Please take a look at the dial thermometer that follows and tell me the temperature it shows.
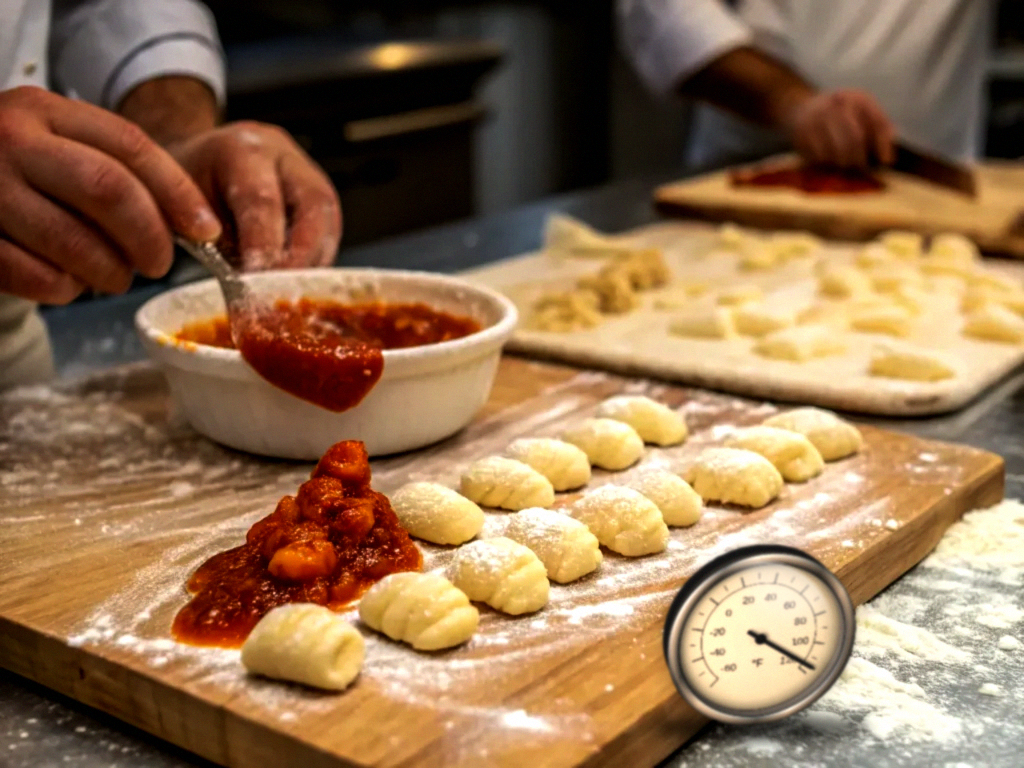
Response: 115 °F
